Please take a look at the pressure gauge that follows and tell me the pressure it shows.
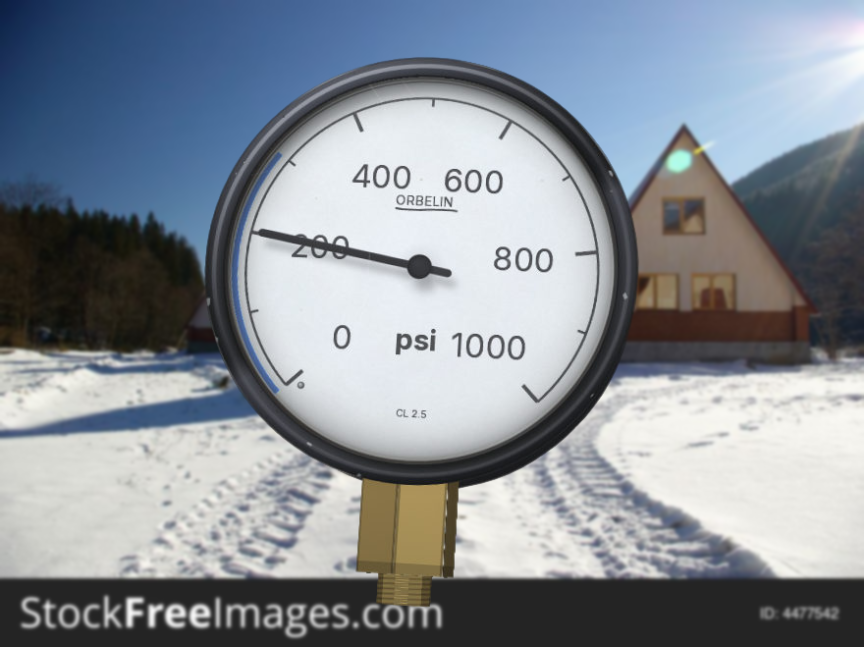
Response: 200 psi
